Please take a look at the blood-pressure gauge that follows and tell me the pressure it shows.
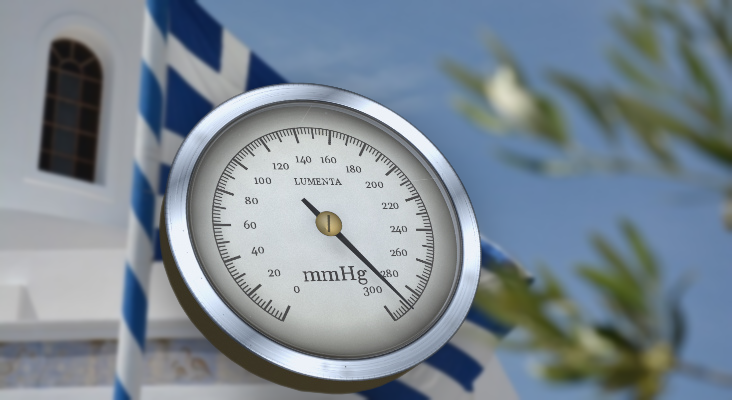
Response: 290 mmHg
